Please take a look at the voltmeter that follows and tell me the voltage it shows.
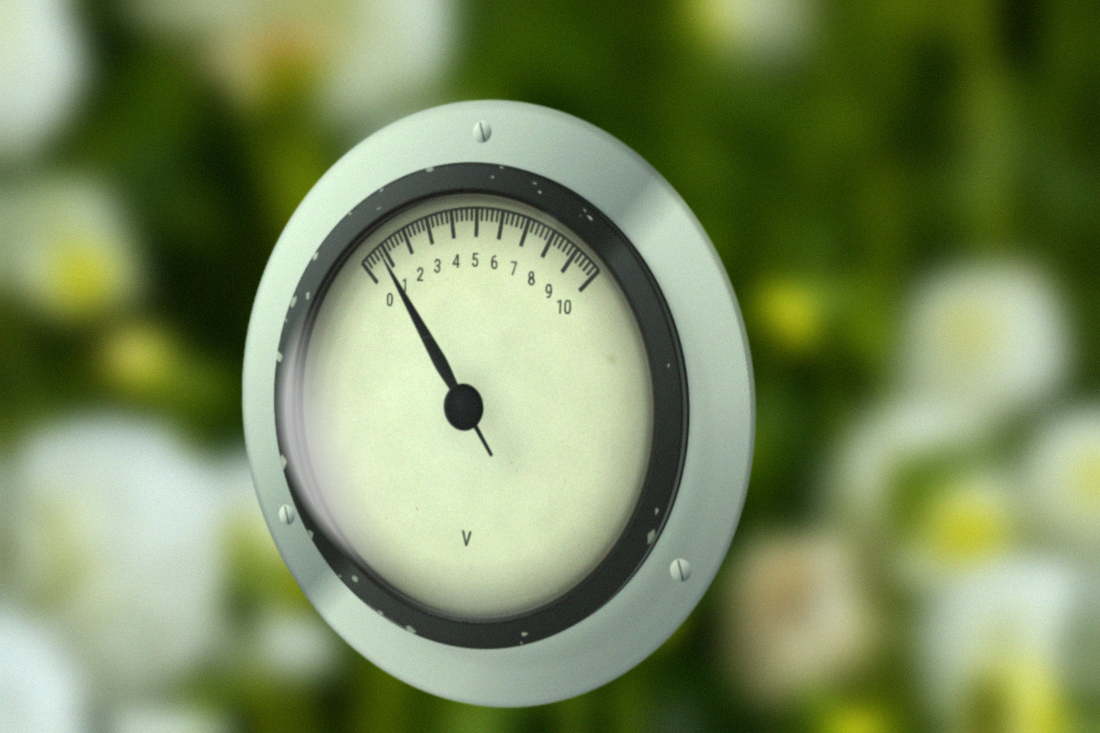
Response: 1 V
